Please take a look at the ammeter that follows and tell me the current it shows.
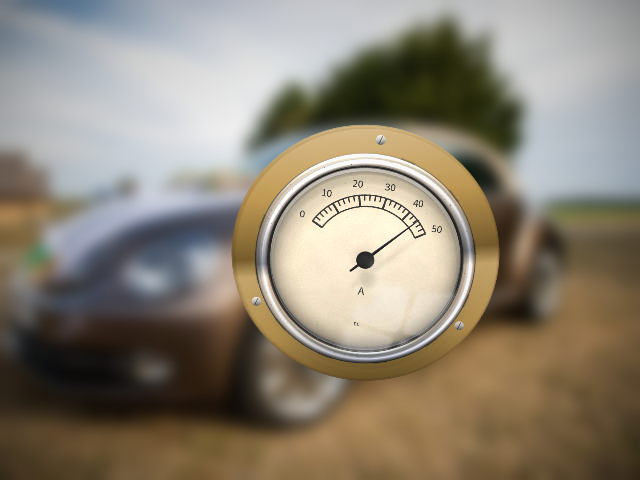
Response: 44 A
